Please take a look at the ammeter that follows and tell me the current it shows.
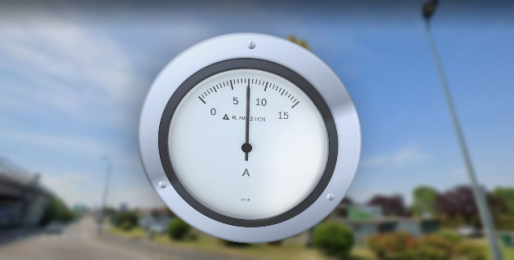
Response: 7.5 A
